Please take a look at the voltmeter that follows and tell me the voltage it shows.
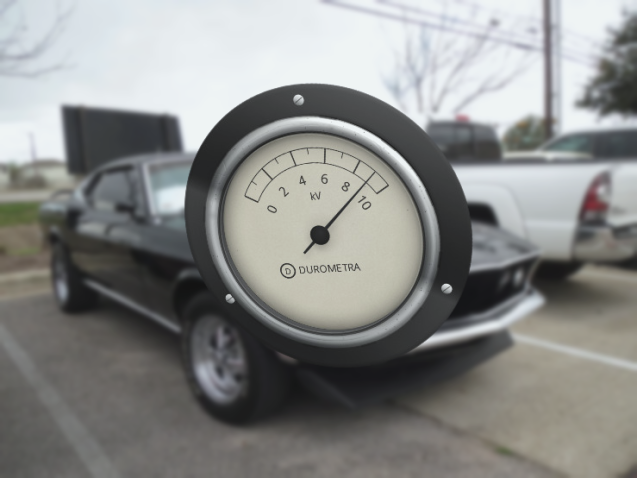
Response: 9 kV
